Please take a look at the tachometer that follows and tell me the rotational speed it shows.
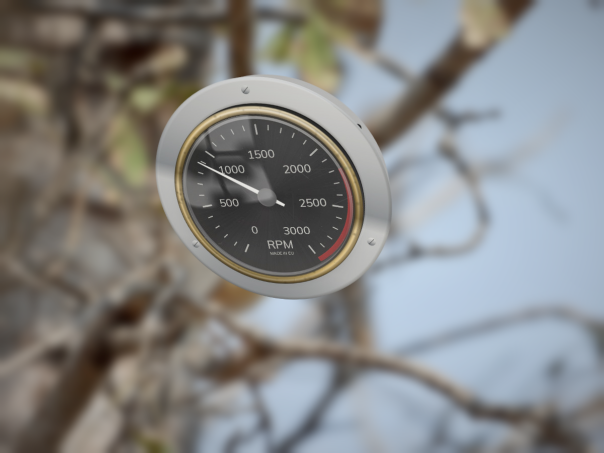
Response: 900 rpm
